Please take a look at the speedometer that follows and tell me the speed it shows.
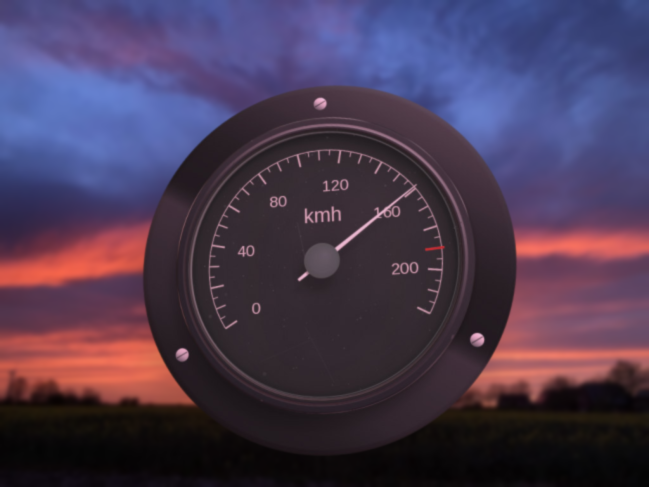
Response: 160 km/h
